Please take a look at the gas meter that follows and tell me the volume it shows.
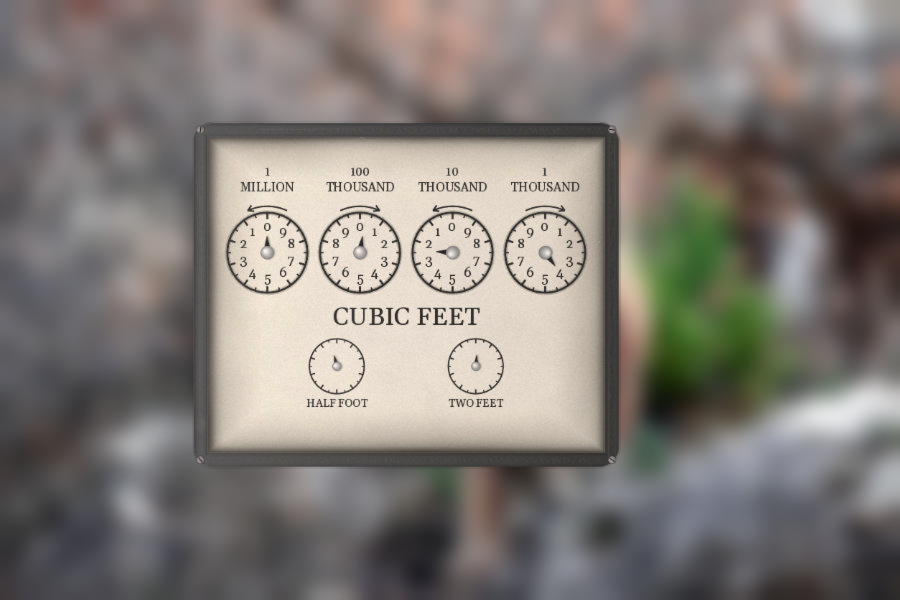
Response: 2400 ft³
